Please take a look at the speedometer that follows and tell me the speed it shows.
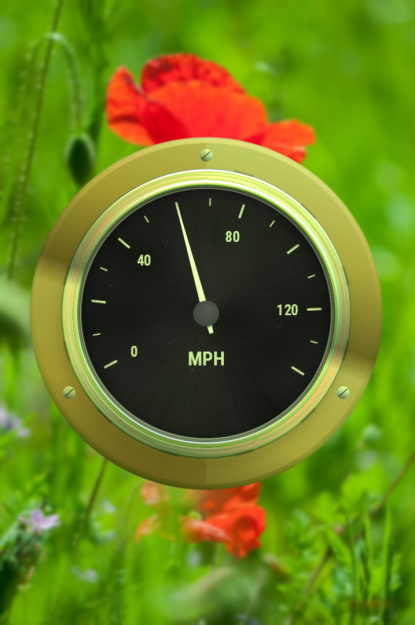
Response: 60 mph
